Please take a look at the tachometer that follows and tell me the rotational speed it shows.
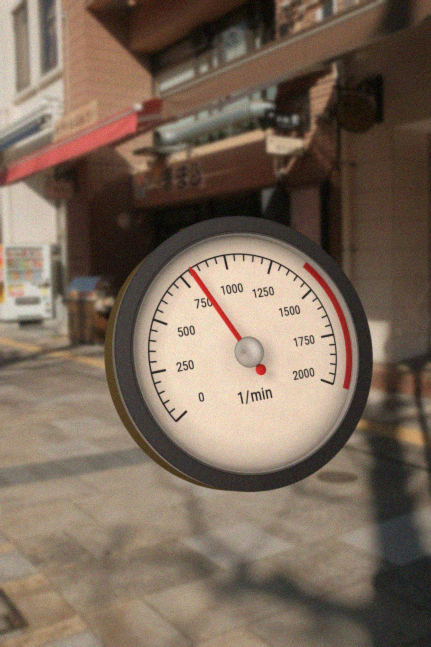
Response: 800 rpm
